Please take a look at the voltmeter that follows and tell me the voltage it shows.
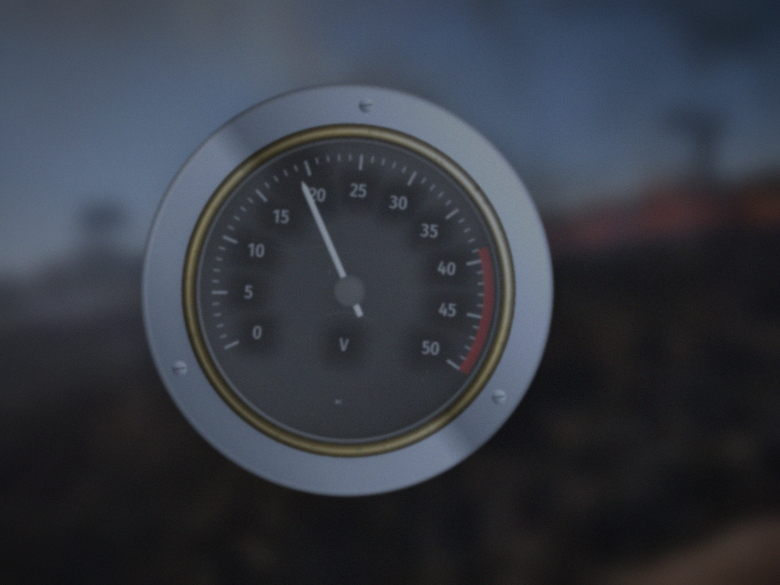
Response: 19 V
